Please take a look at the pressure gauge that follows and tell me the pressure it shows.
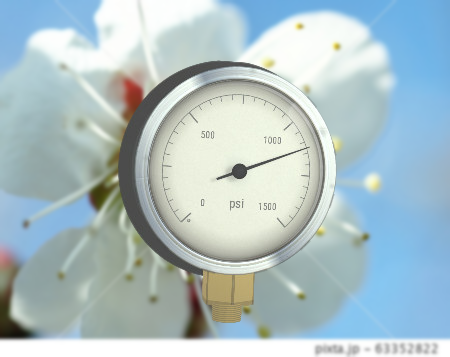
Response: 1125 psi
